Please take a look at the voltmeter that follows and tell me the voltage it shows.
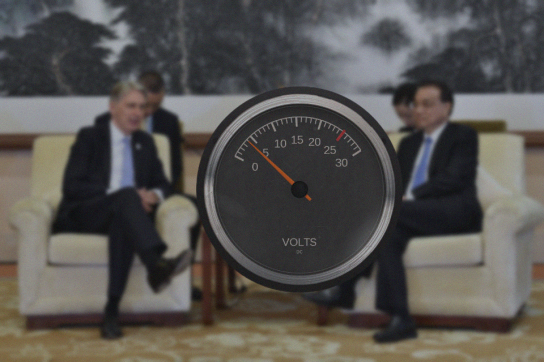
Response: 4 V
